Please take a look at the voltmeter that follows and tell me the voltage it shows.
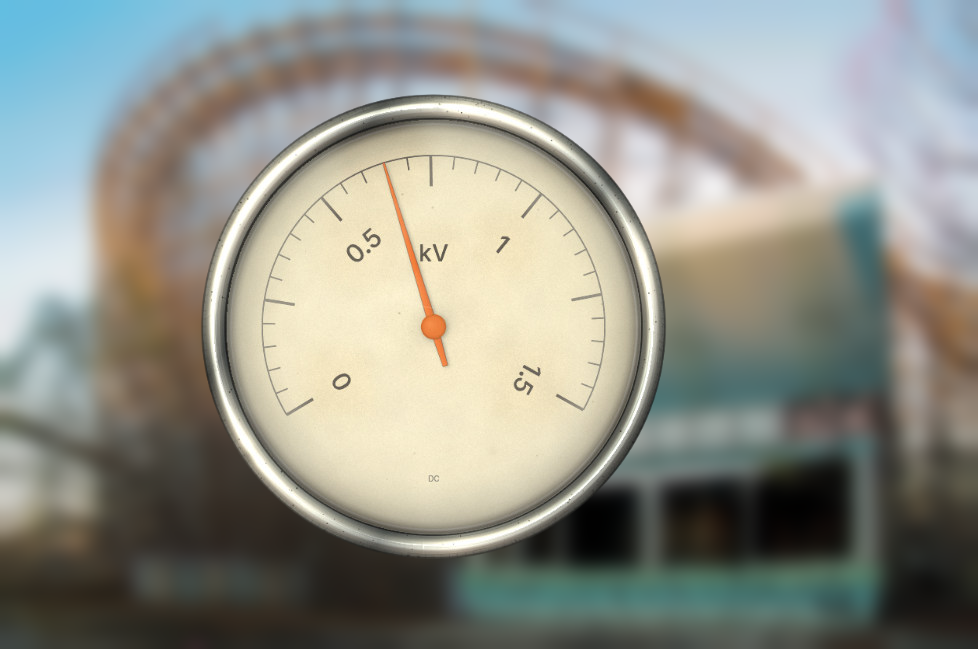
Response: 0.65 kV
